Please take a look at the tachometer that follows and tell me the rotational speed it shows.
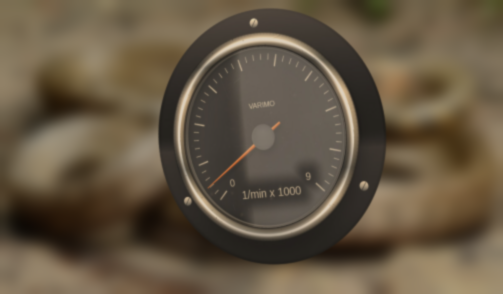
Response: 400 rpm
